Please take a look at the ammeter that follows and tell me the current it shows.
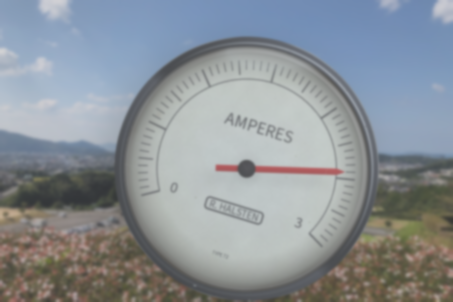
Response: 2.45 A
